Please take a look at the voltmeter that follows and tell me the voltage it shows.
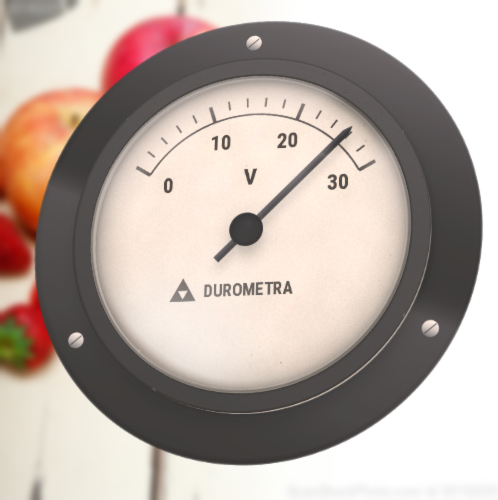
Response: 26 V
